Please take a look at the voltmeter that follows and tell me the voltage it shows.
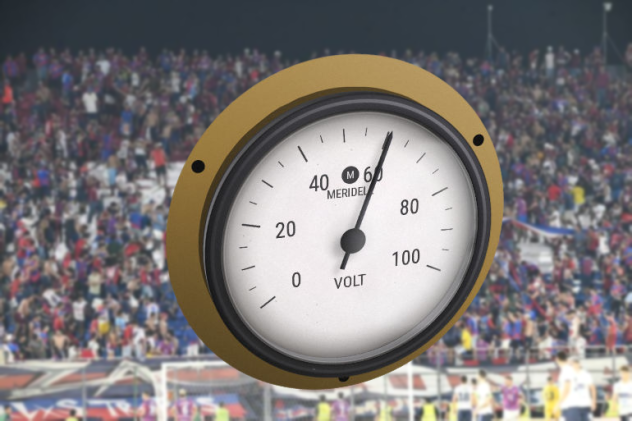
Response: 60 V
